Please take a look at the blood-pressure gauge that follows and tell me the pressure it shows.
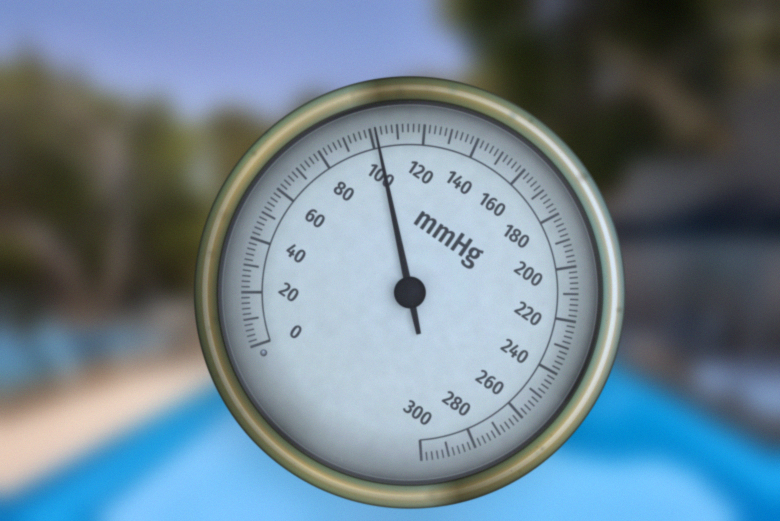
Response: 102 mmHg
